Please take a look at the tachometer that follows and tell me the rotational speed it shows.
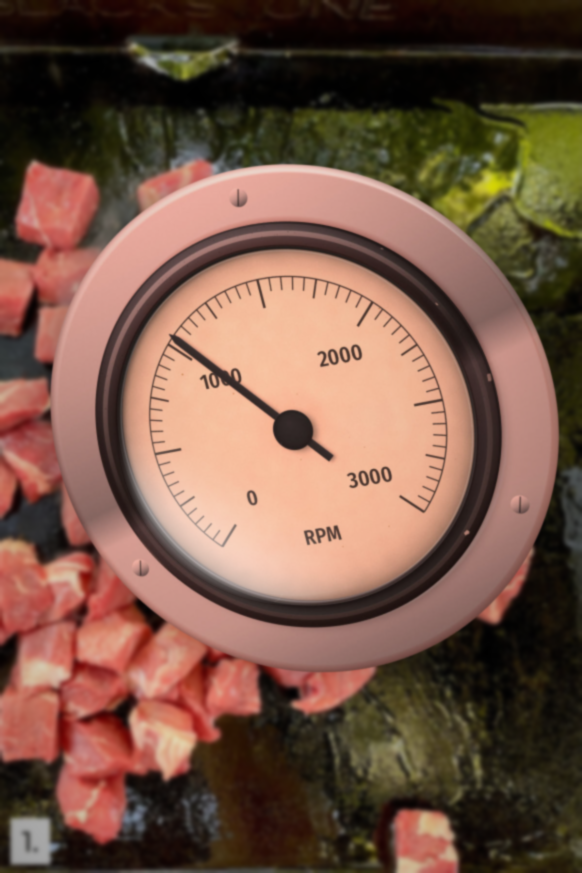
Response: 1050 rpm
